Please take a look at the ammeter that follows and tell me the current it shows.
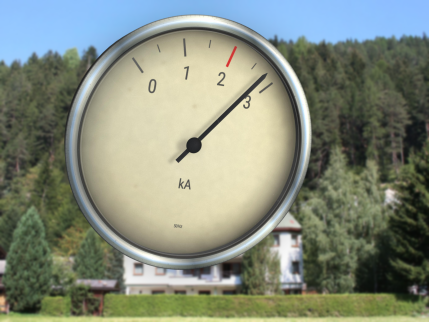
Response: 2.75 kA
